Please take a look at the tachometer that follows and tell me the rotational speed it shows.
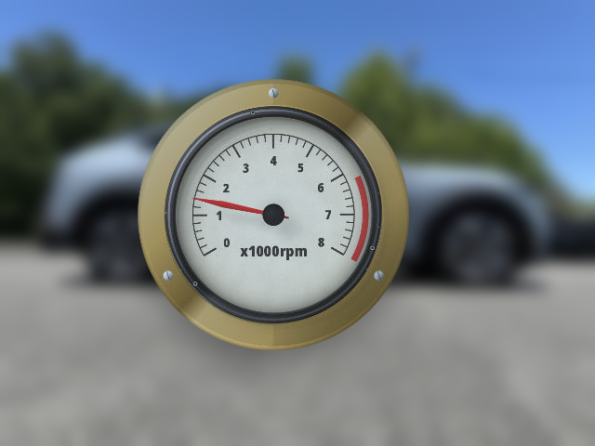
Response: 1400 rpm
